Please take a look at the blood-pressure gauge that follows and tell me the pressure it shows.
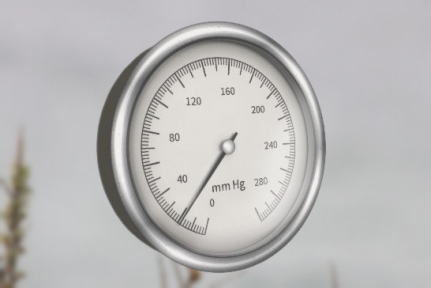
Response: 20 mmHg
